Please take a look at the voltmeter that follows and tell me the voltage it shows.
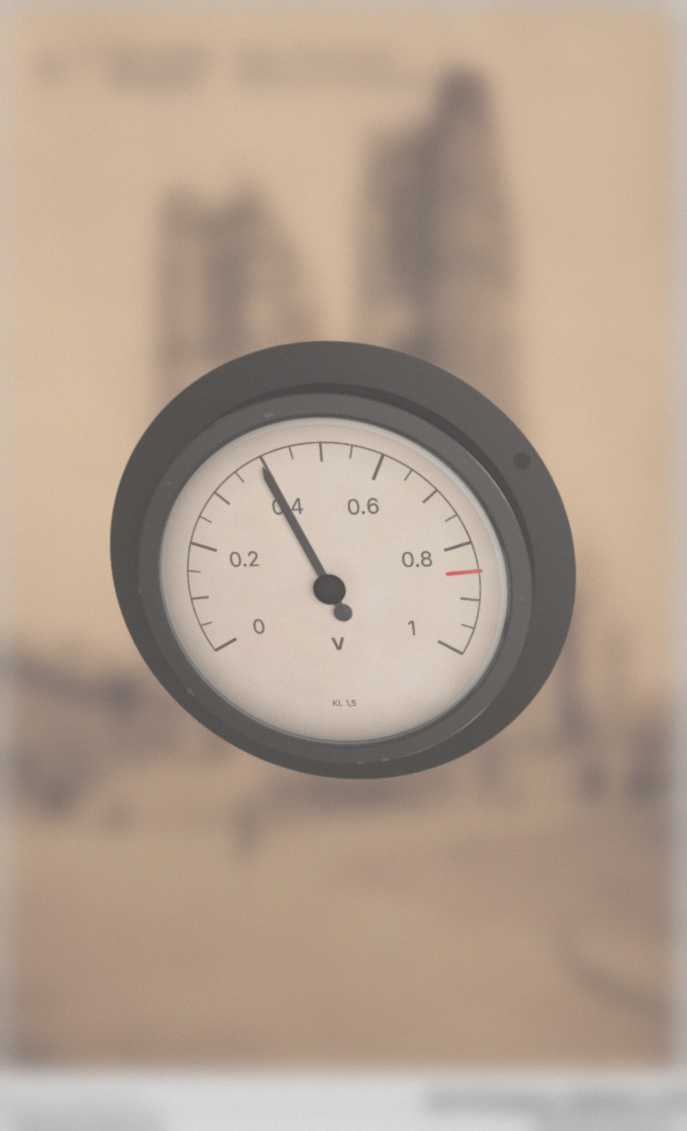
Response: 0.4 V
